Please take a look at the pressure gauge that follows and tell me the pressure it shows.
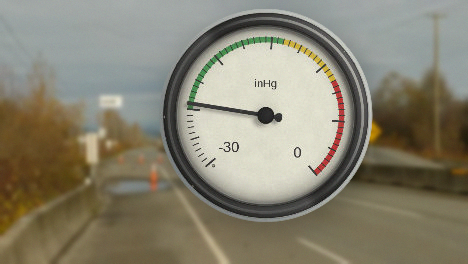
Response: -24.5 inHg
